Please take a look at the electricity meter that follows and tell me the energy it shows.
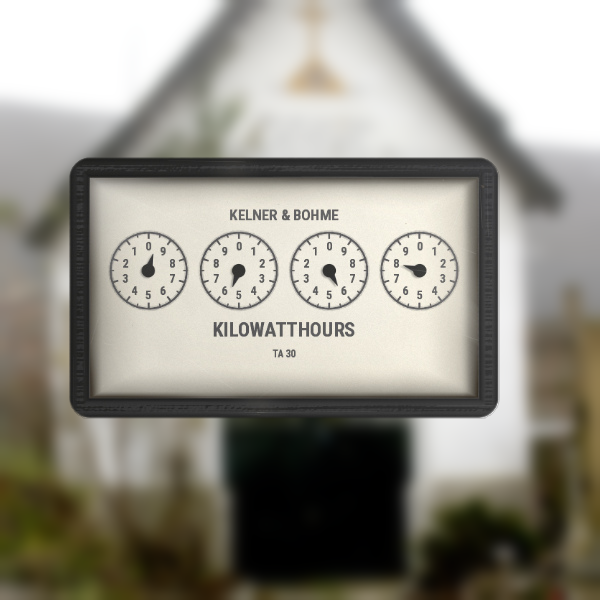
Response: 9558 kWh
